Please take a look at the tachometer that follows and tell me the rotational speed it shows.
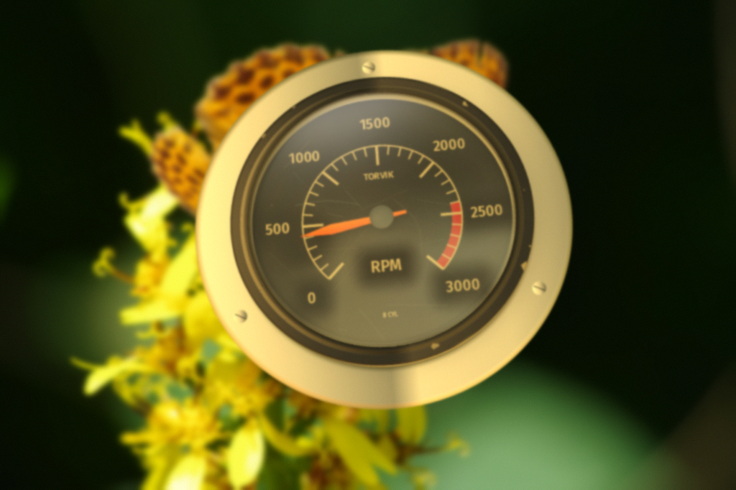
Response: 400 rpm
